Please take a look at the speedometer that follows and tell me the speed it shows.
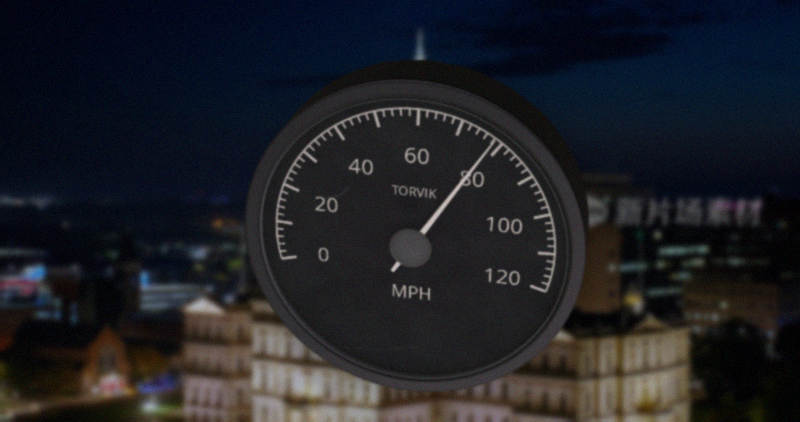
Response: 78 mph
